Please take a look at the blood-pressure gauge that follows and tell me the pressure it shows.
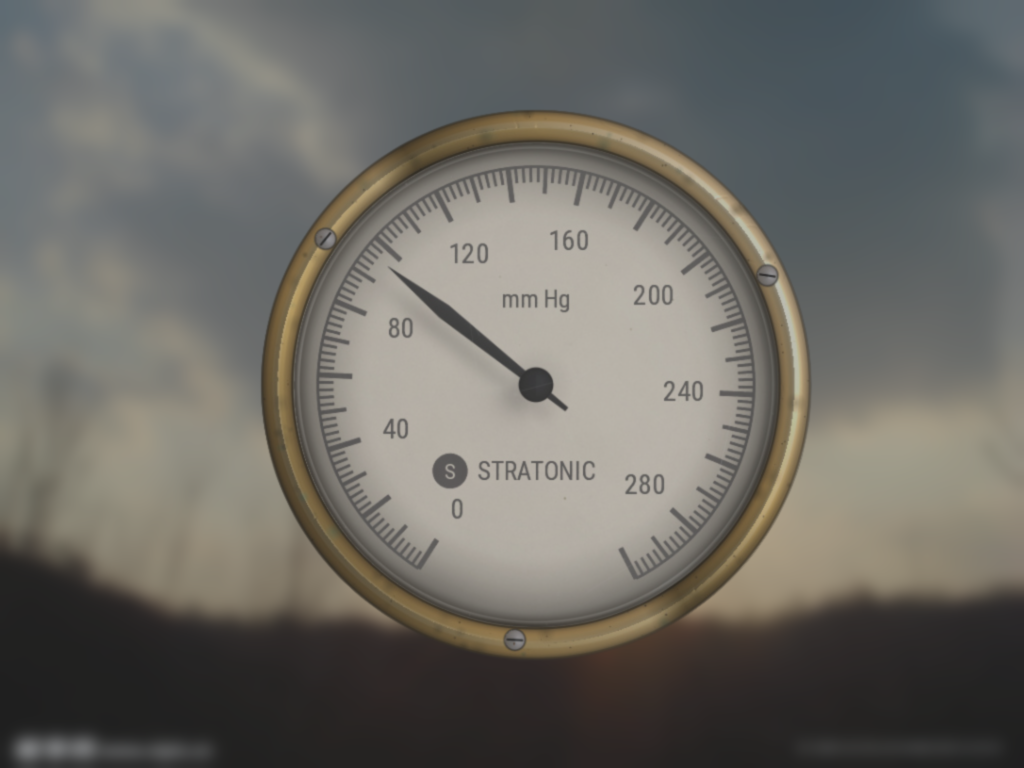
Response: 96 mmHg
